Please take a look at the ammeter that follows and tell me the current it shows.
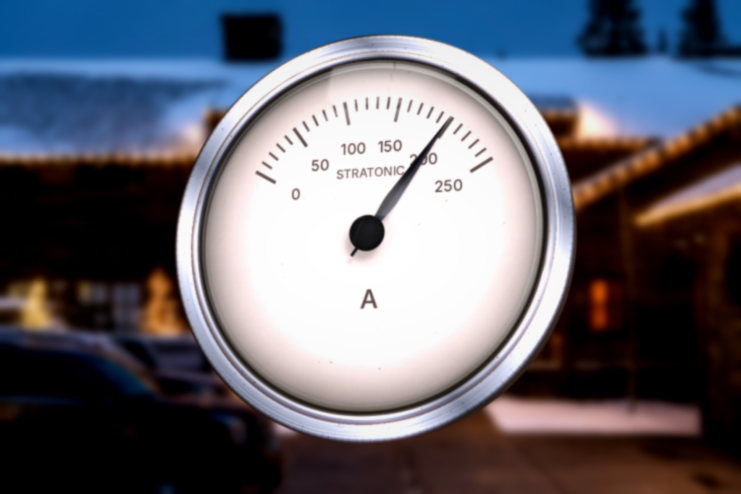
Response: 200 A
